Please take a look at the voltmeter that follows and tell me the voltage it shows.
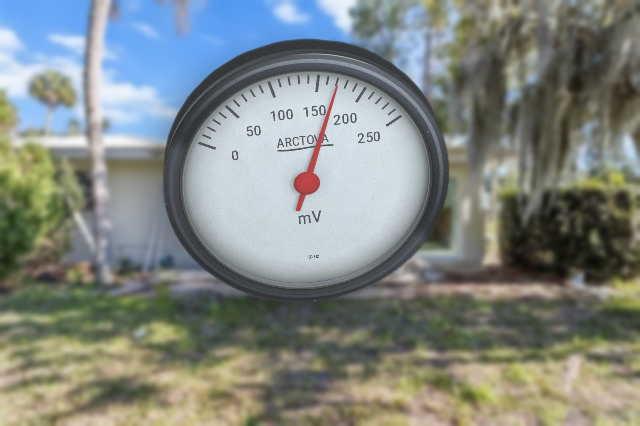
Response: 170 mV
